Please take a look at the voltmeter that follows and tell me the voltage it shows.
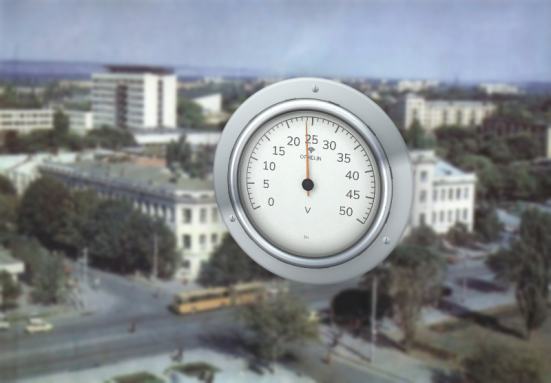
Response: 24 V
